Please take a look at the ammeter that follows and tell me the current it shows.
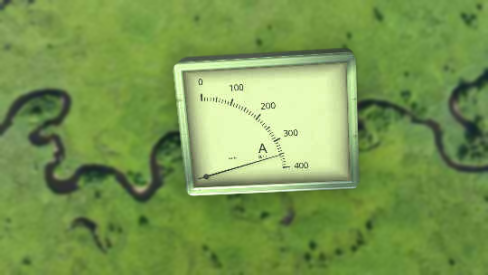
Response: 350 A
